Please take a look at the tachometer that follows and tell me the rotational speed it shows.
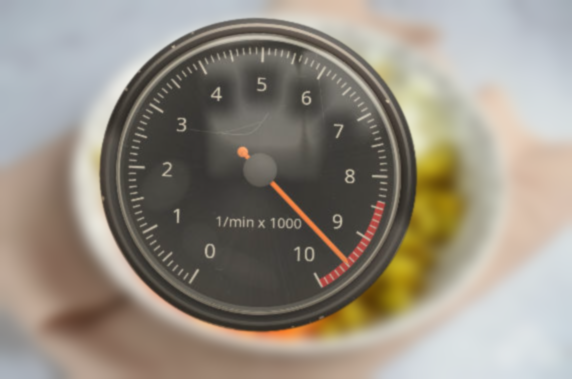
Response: 9500 rpm
